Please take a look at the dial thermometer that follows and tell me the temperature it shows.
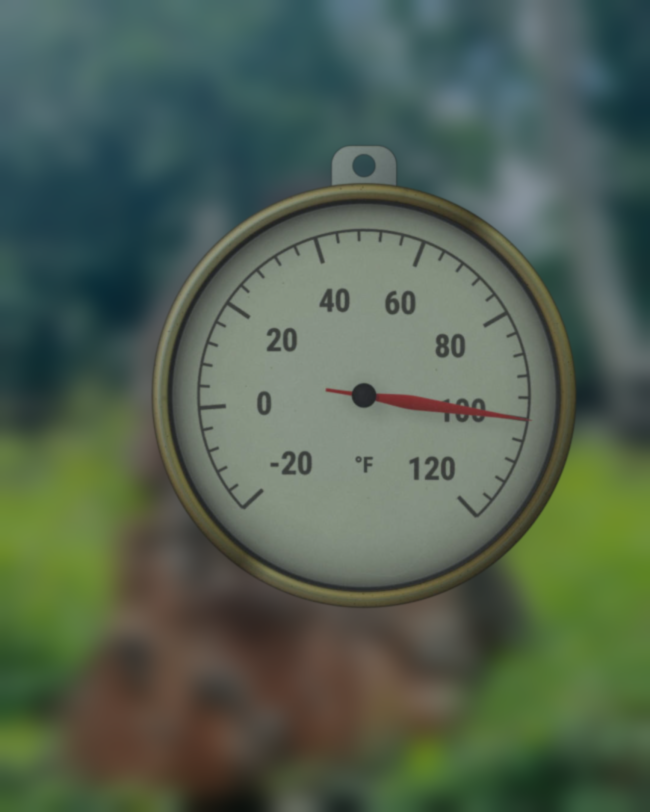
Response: 100 °F
